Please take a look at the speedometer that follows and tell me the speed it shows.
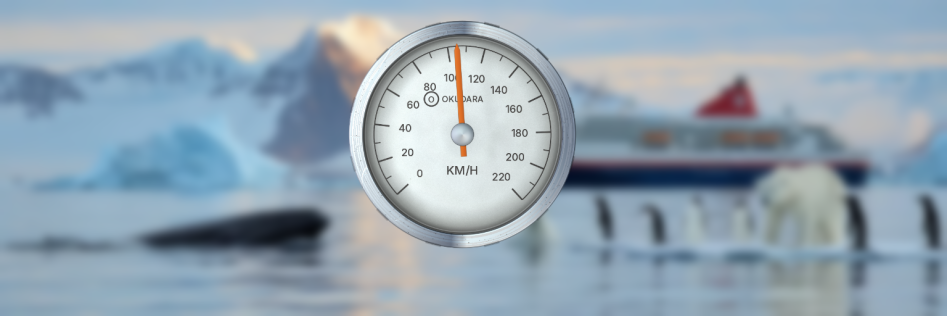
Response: 105 km/h
